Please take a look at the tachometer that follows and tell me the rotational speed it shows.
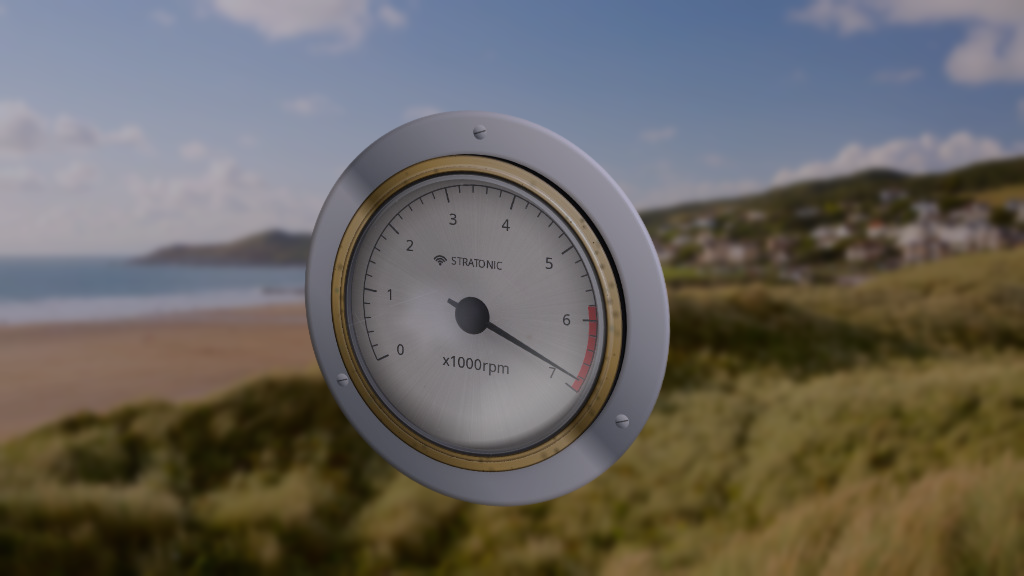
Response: 6800 rpm
